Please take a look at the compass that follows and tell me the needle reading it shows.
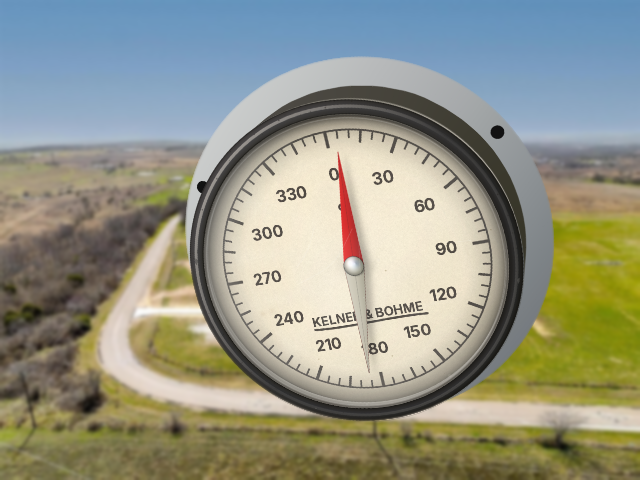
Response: 5 °
